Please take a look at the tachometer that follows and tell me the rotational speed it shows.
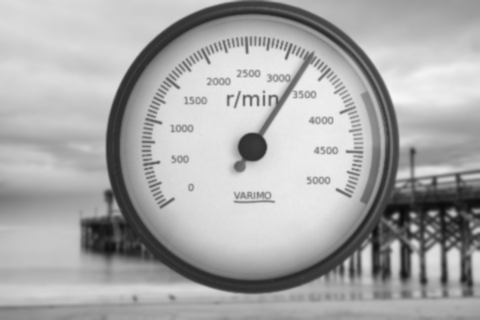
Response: 3250 rpm
